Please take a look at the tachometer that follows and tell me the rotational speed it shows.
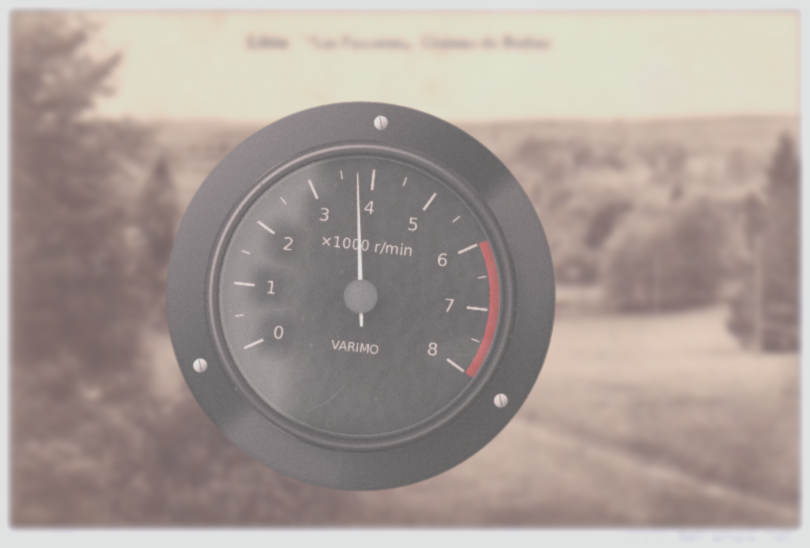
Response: 3750 rpm
